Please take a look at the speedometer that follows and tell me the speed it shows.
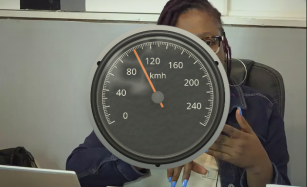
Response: 100 km/h
